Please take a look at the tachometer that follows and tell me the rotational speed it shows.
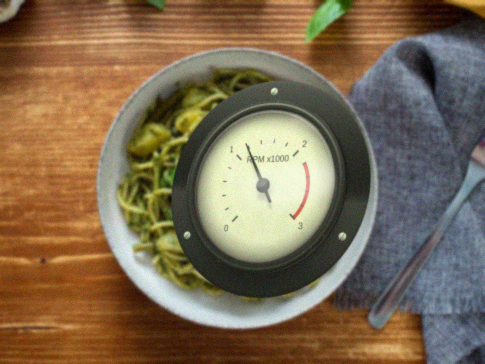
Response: 1200 rpm
